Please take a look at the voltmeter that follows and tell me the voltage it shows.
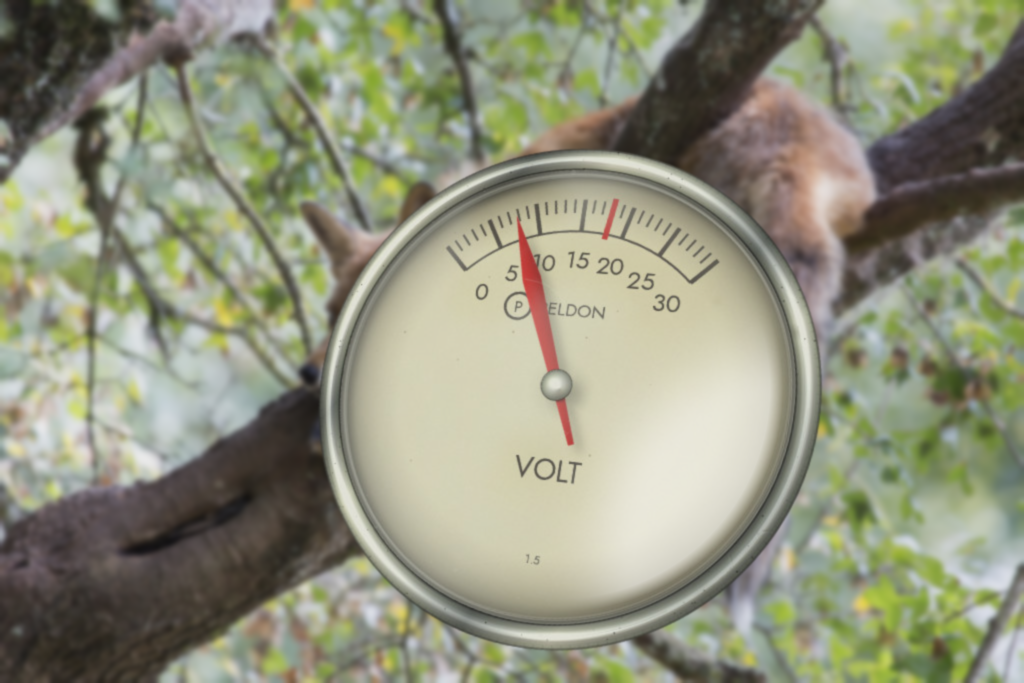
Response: 8 V
